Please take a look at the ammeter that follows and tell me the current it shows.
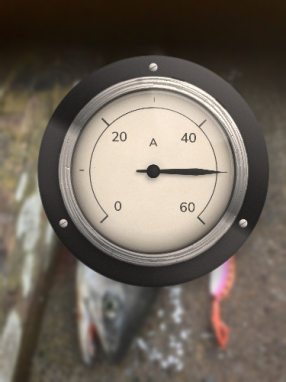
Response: 50 A
